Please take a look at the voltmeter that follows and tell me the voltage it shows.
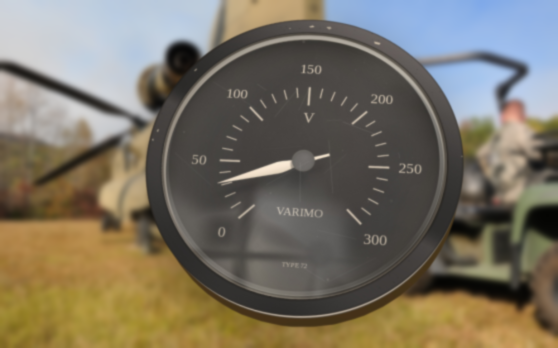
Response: 30 V
